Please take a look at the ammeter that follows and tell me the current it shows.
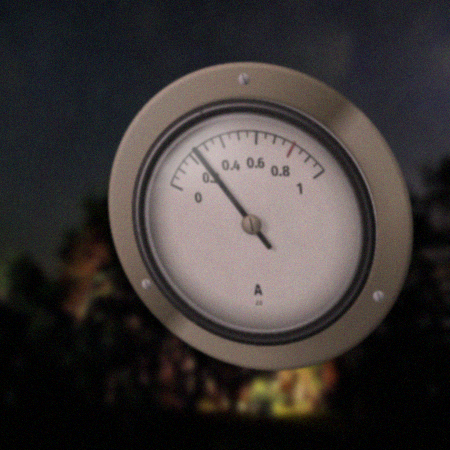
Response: 0.25 A
